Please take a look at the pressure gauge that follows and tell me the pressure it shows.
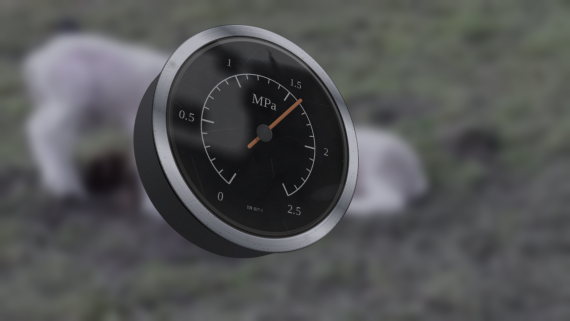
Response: 1.6 MPa
